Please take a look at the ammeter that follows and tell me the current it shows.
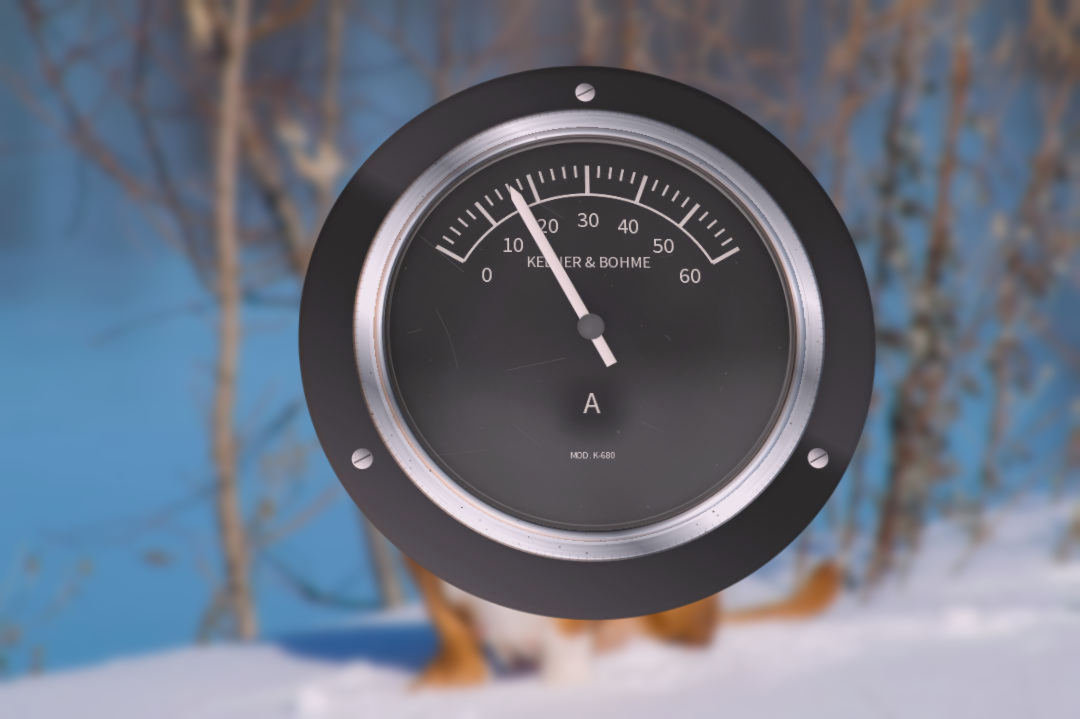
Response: 16 A
